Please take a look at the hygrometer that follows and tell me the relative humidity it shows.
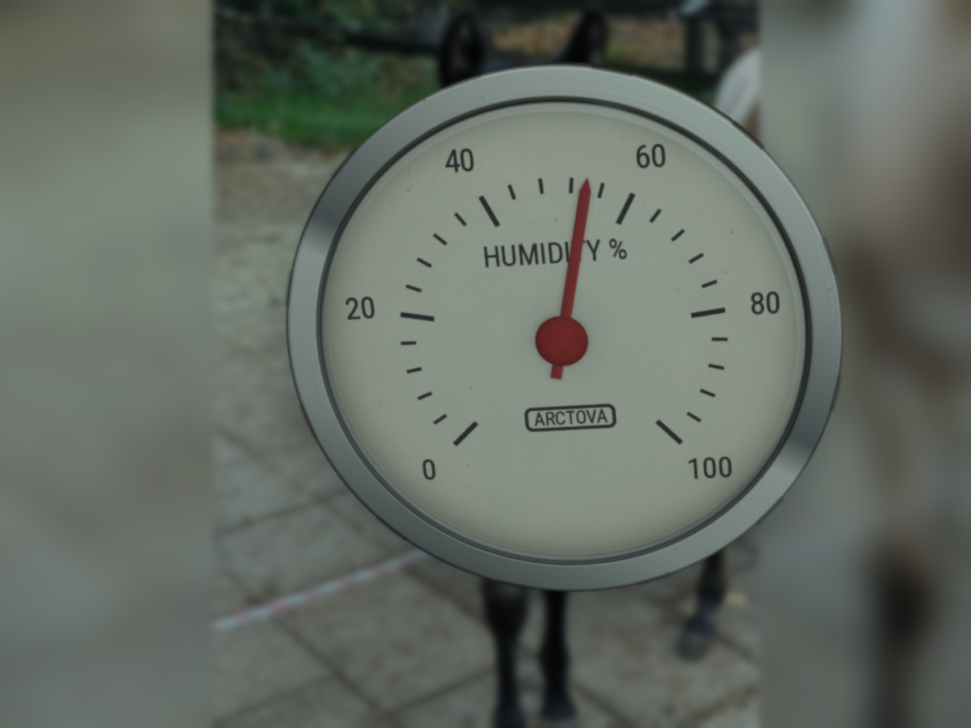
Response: 54 %
